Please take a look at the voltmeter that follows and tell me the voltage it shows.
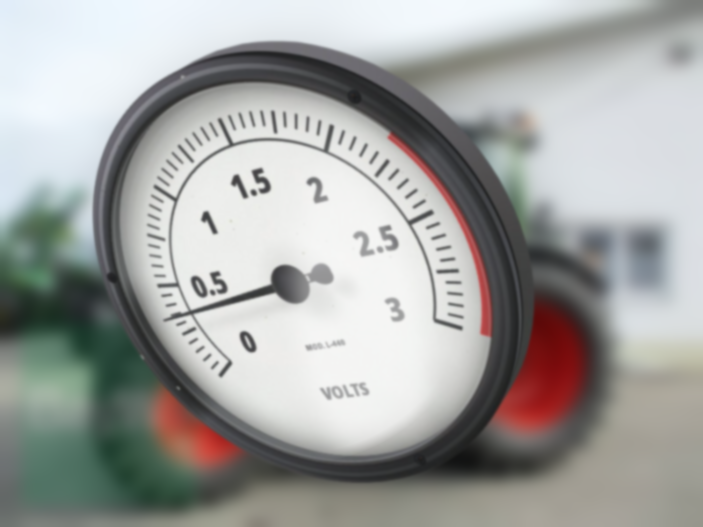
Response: 0.35 V
